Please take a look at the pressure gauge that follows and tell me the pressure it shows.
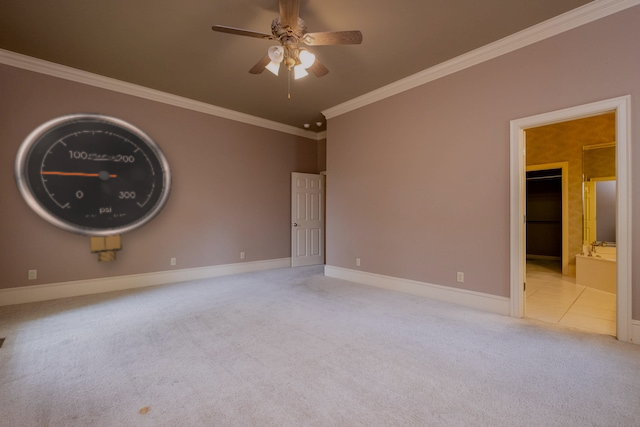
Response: 50 psi
